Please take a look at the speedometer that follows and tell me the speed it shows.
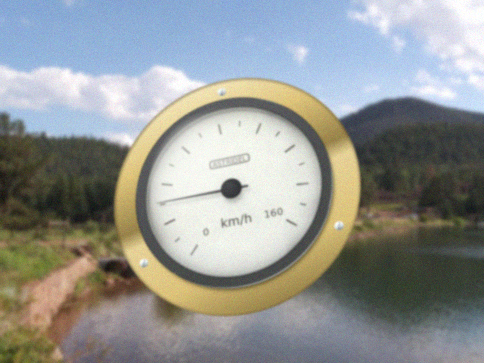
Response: 30 km/h
